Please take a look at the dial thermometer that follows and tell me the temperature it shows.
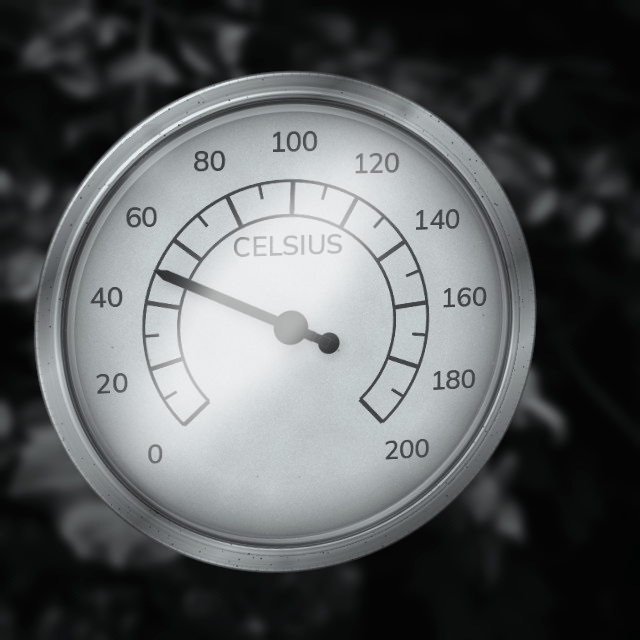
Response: 50 °C
